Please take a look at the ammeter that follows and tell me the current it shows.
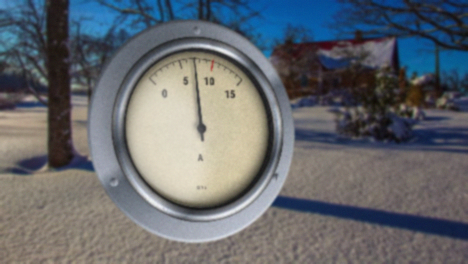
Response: 7 A
